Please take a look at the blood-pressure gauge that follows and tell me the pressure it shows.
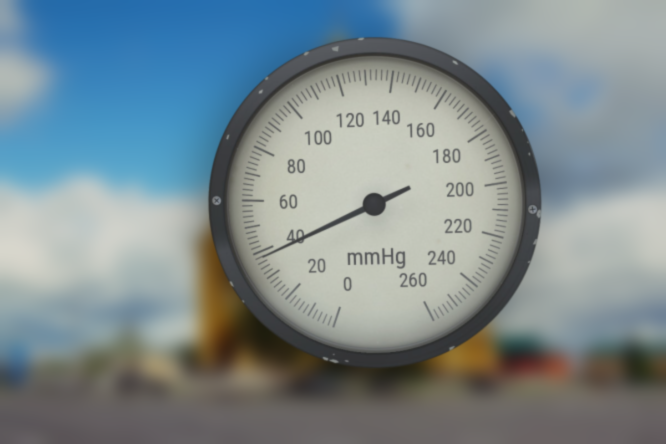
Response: 38 mmHg
